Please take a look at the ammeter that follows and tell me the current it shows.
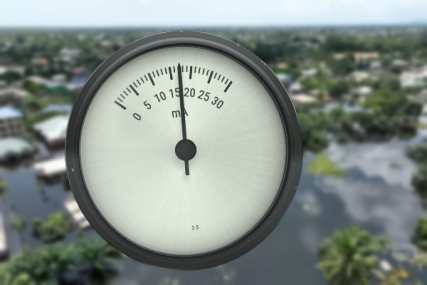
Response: 17 mA
